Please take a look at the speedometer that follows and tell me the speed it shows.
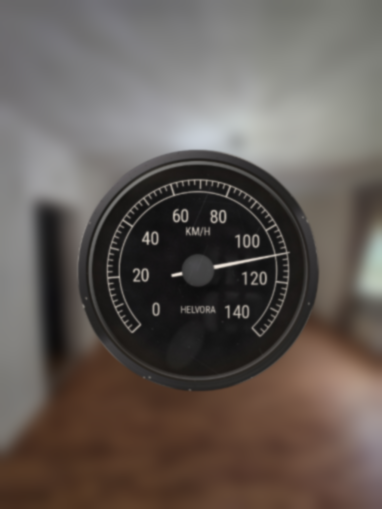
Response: 110 km/h
